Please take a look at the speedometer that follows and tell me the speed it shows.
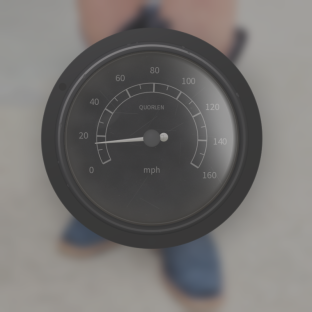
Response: 15 mph
